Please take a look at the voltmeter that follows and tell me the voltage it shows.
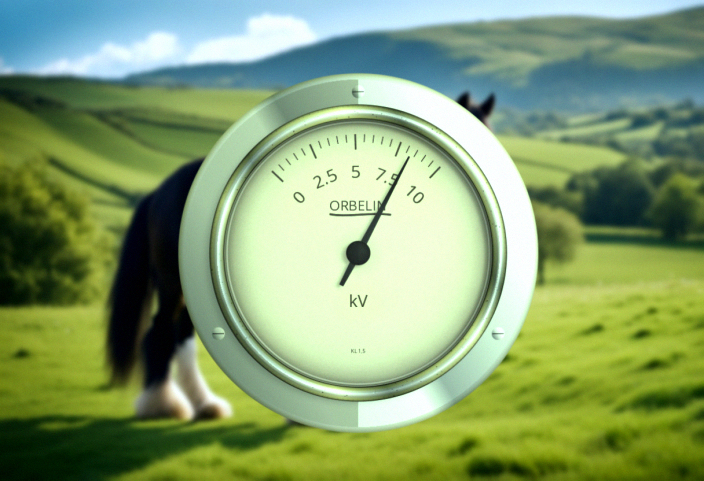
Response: 8.25 kV
